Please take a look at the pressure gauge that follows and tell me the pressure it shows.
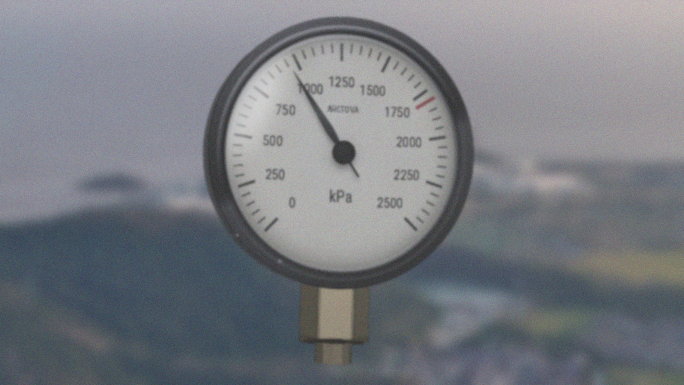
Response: 950 kPa
